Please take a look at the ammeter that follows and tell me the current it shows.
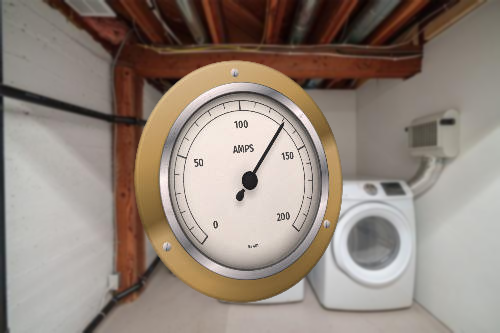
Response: 130 A
